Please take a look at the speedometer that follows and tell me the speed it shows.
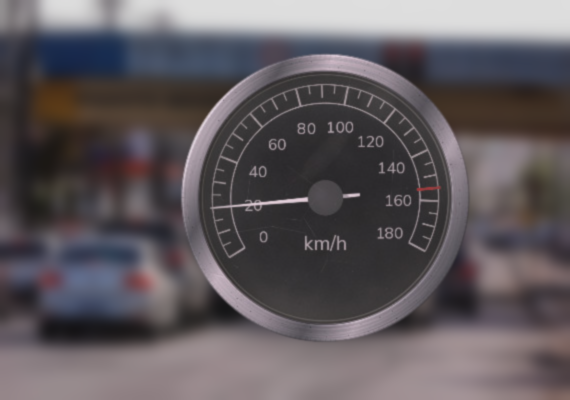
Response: 20 km/h
